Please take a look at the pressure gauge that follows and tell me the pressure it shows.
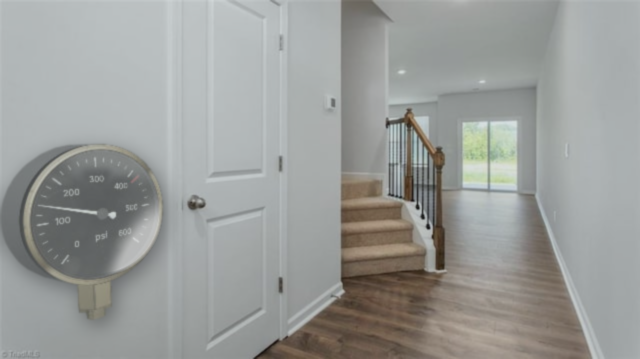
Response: 140 psi
